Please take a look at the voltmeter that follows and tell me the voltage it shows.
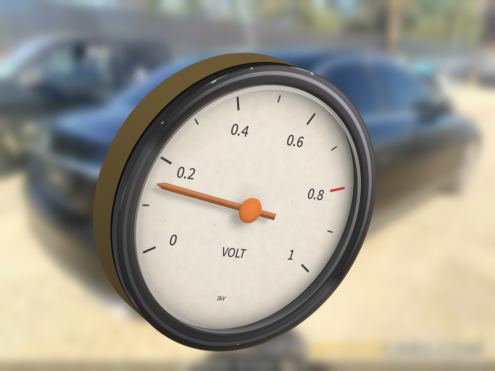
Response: 0.15 V
